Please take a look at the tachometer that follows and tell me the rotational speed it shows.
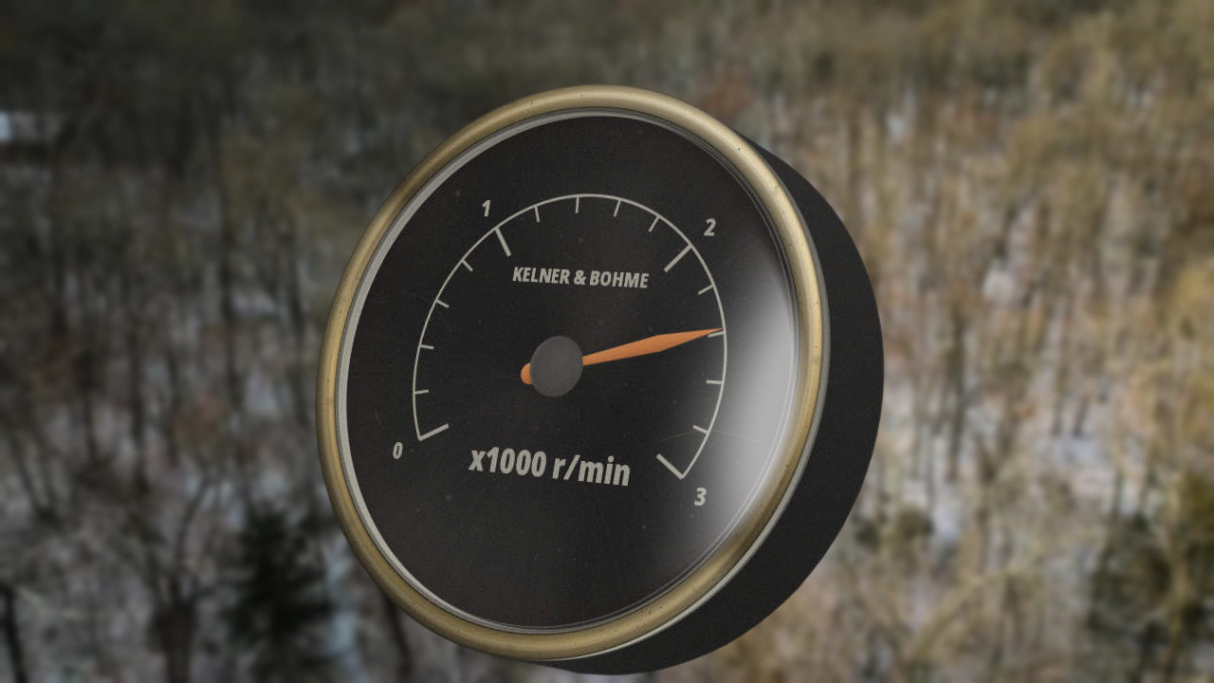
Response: 2400 rpm
